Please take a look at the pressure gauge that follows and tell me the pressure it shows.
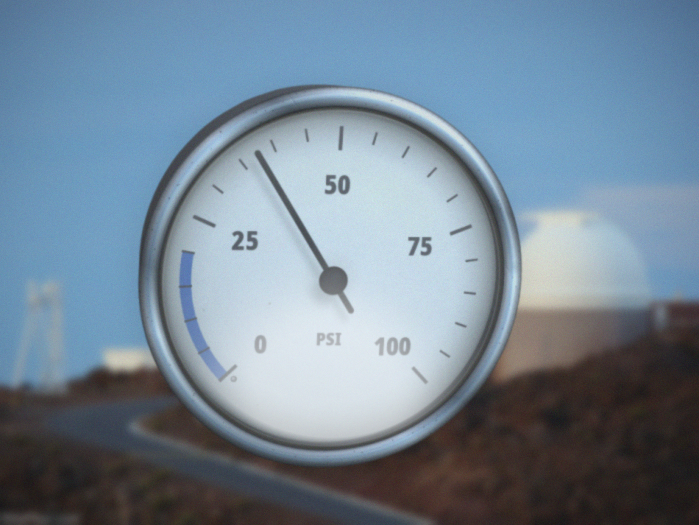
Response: 37.5 psi
